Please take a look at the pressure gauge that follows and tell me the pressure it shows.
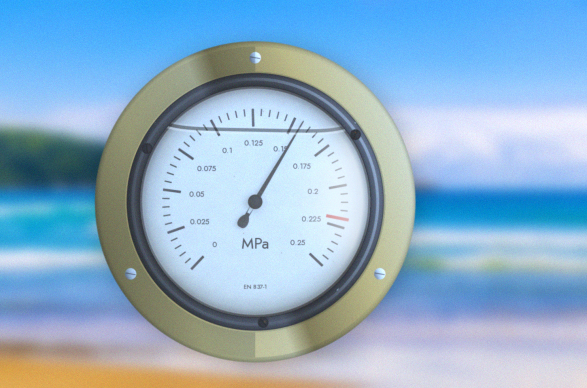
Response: 0.155 MPa
